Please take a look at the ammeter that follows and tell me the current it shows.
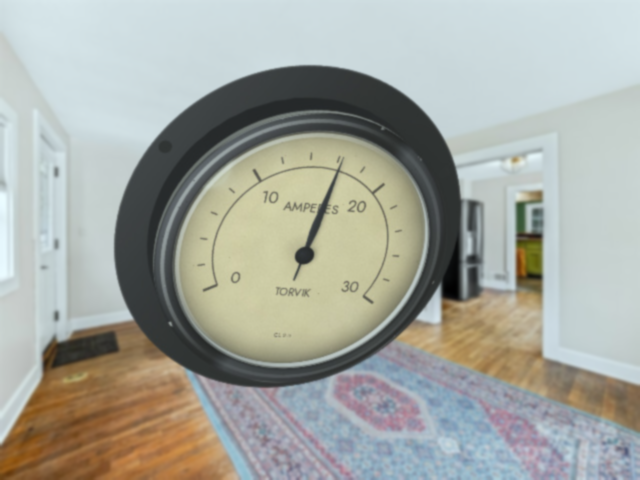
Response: 16 A
